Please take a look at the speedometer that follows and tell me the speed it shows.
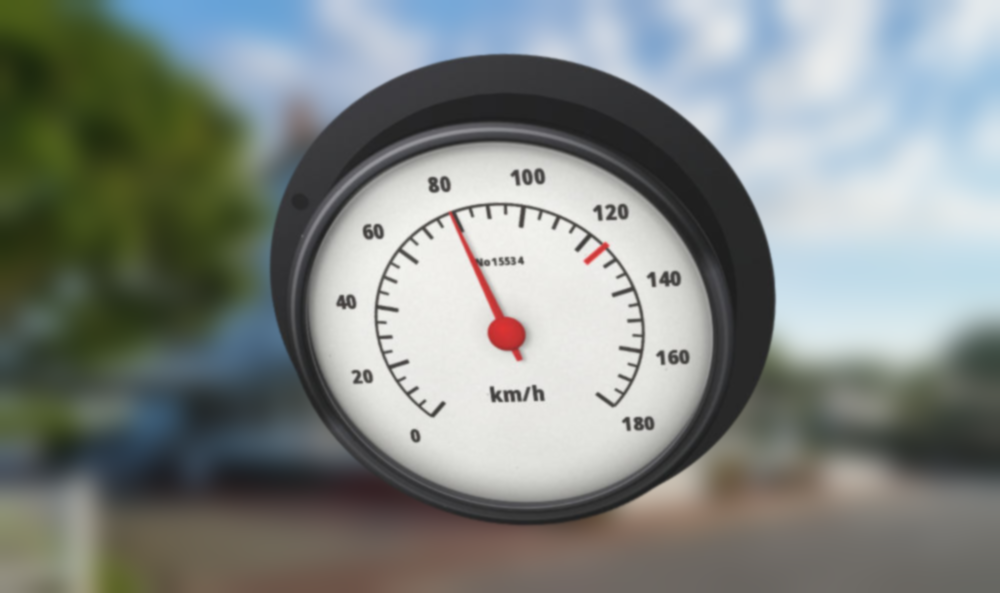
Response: 80 km/h
